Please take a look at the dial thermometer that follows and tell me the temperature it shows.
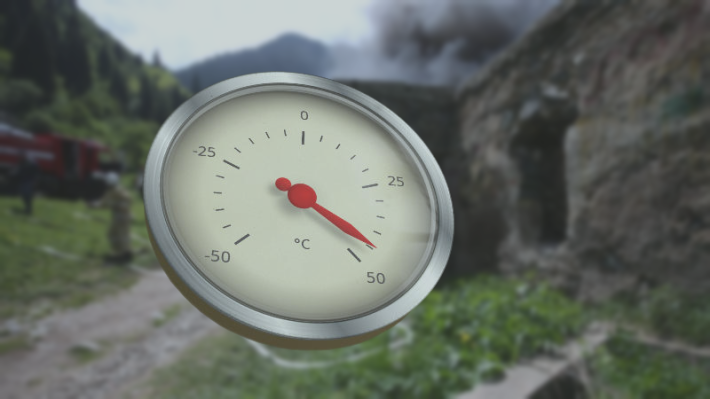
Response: 45 °C
